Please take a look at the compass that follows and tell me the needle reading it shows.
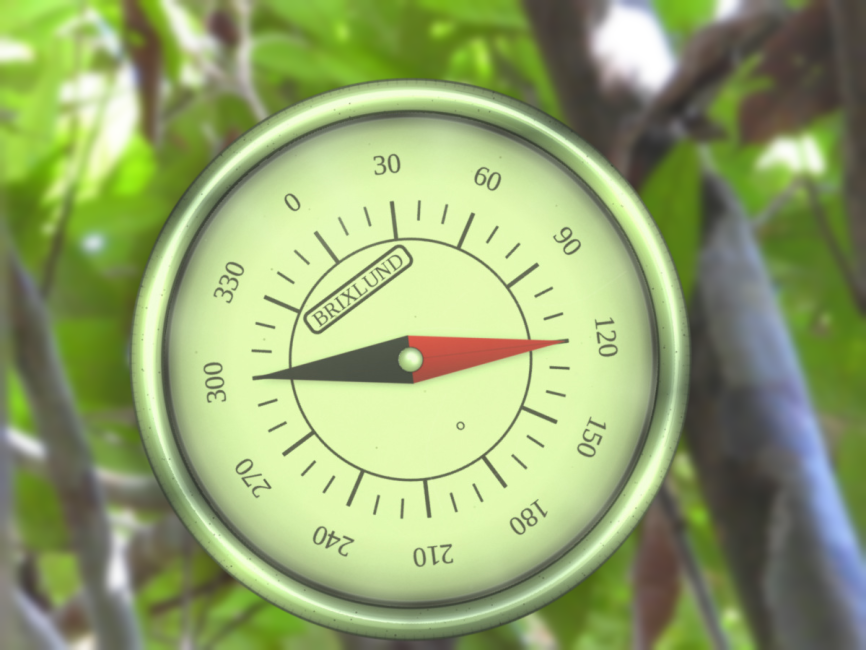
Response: 120 °
